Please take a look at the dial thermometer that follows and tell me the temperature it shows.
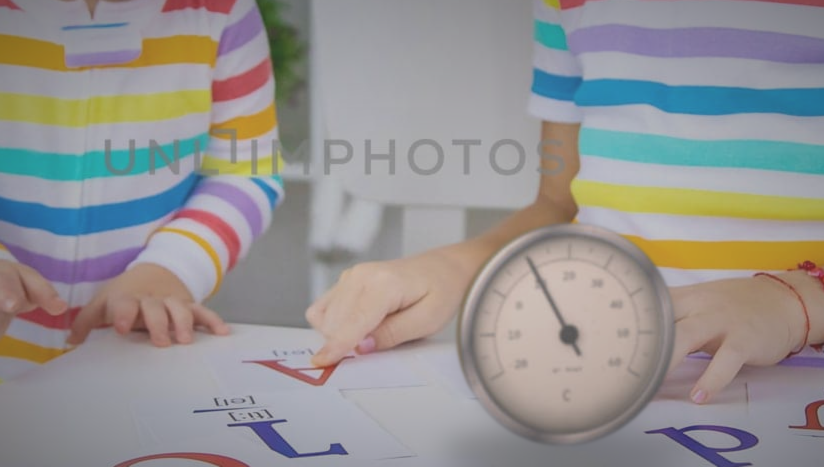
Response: 10 °C
